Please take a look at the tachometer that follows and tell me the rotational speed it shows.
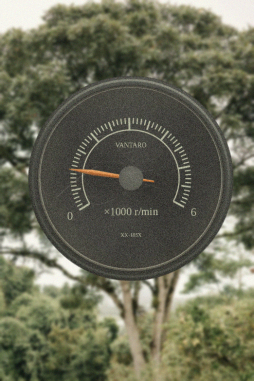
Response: 1000 rpm
